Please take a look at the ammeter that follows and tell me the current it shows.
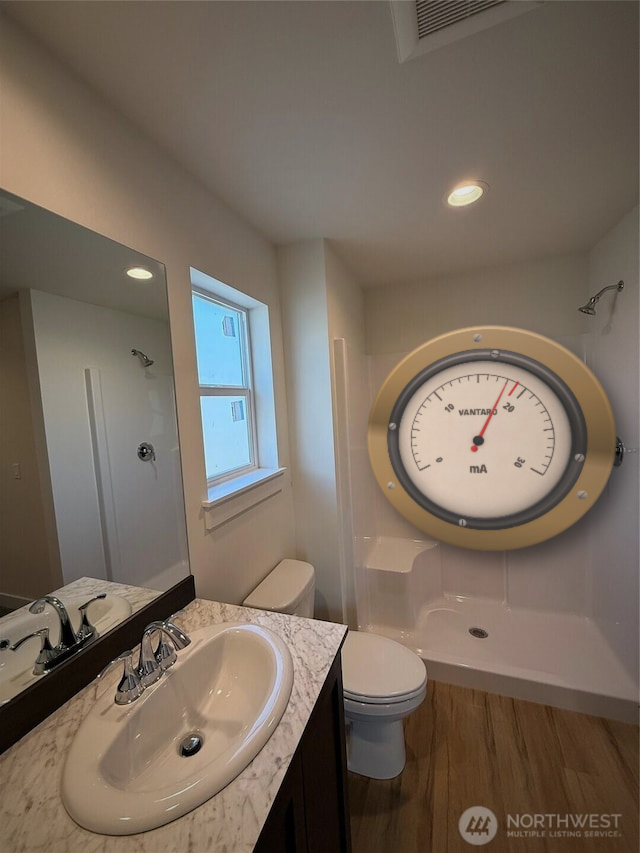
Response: 18 mA
